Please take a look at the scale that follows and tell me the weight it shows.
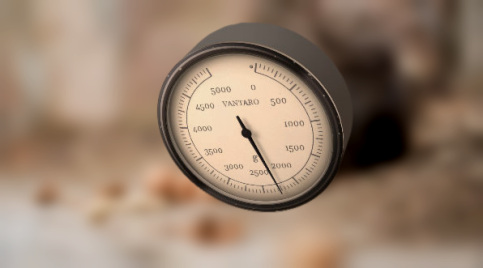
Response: 2250 g
